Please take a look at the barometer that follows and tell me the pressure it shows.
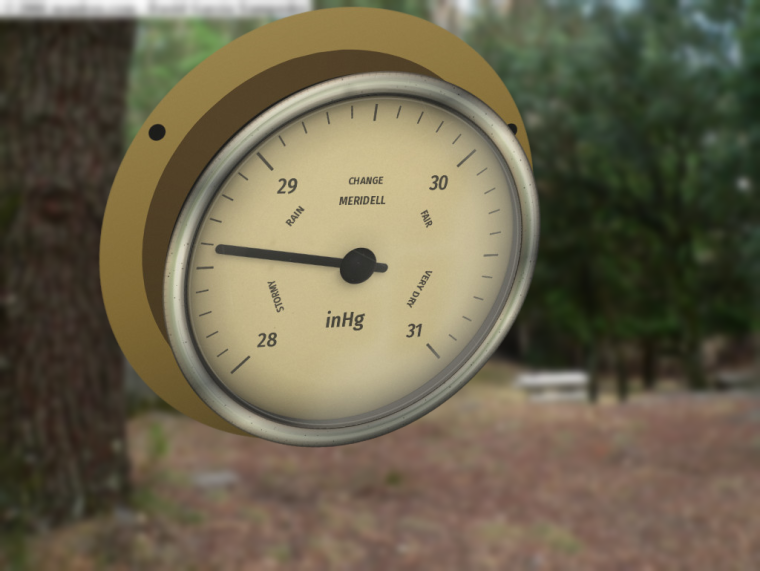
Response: 28.6 inHg
